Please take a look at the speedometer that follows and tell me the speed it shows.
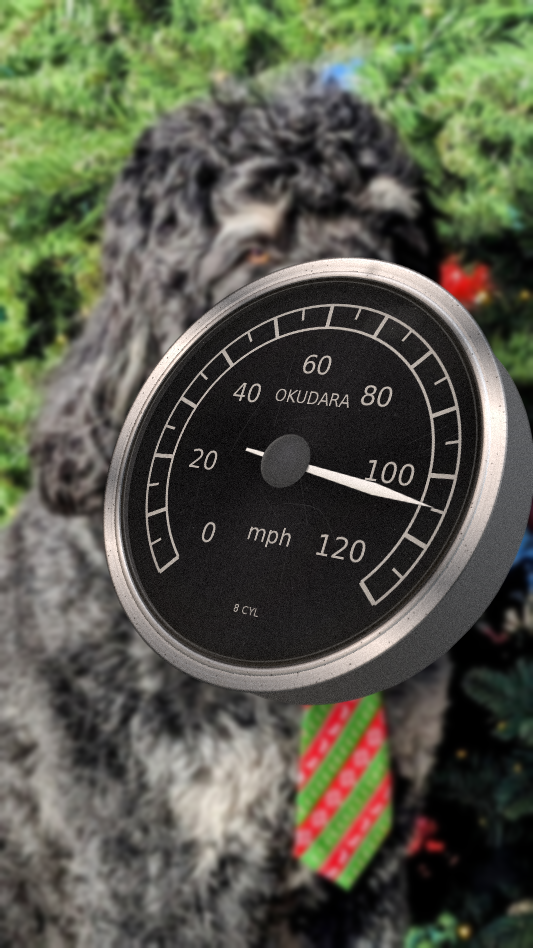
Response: 105 mph
